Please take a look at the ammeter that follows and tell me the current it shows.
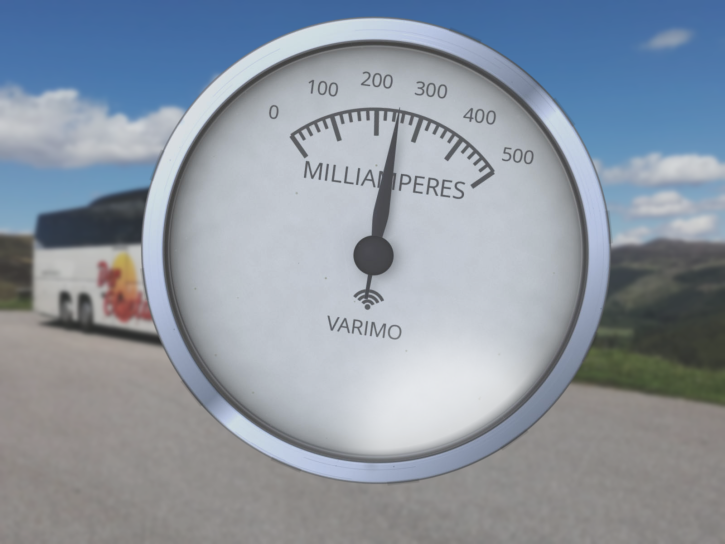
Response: 250 mA
